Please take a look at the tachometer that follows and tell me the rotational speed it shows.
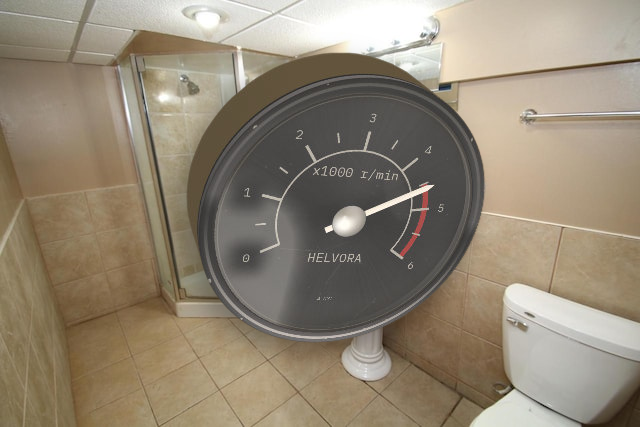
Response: 4500 rpm
